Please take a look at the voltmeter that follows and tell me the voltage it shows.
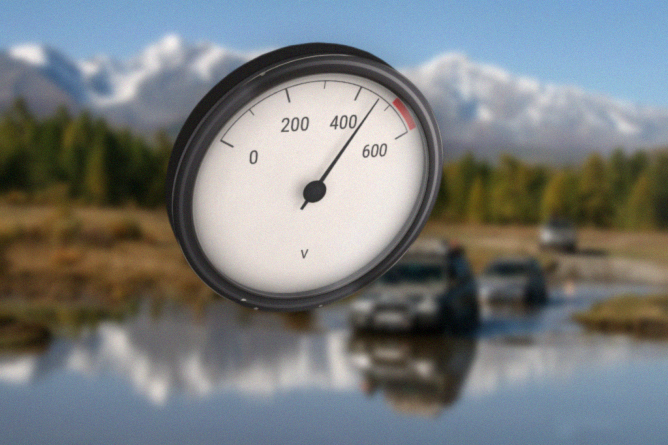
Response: 450 V
